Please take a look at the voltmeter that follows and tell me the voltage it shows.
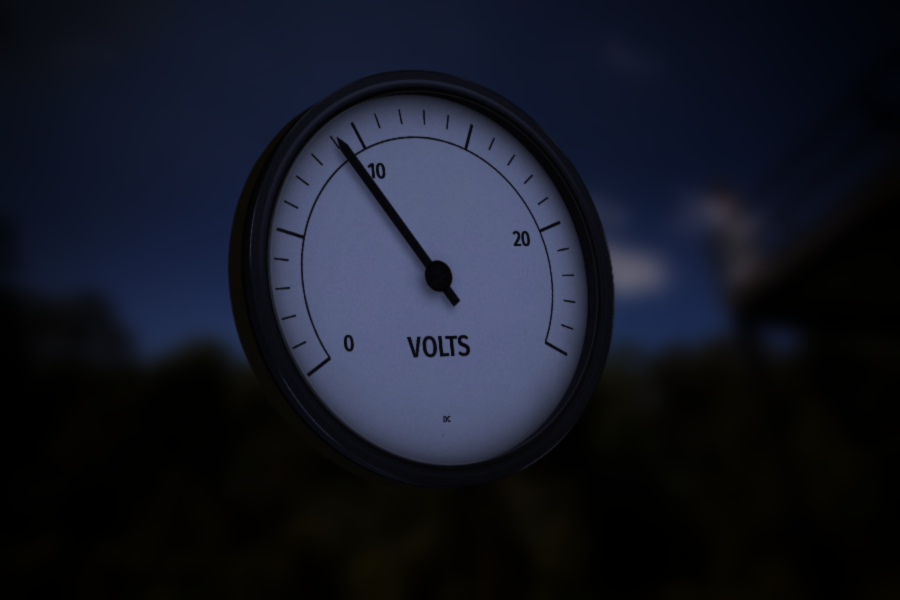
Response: 9 V
